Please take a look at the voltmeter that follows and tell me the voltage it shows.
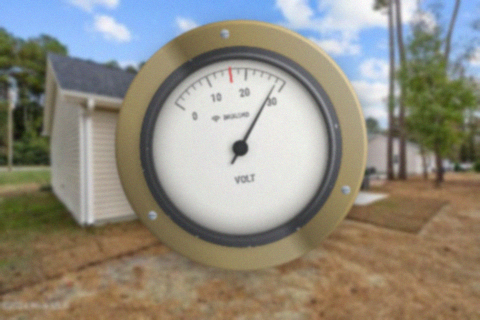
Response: 28 V
